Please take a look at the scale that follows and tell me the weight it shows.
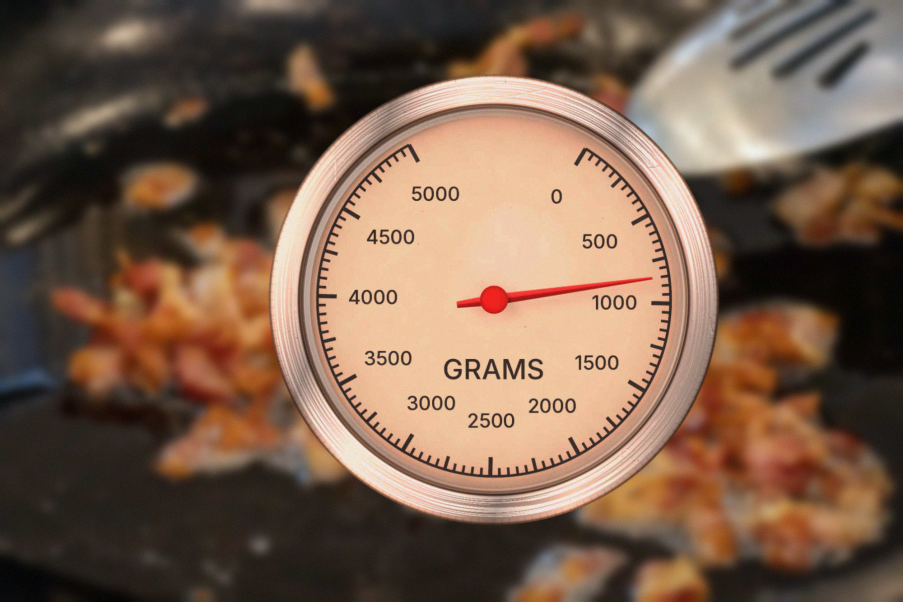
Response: 850 g
